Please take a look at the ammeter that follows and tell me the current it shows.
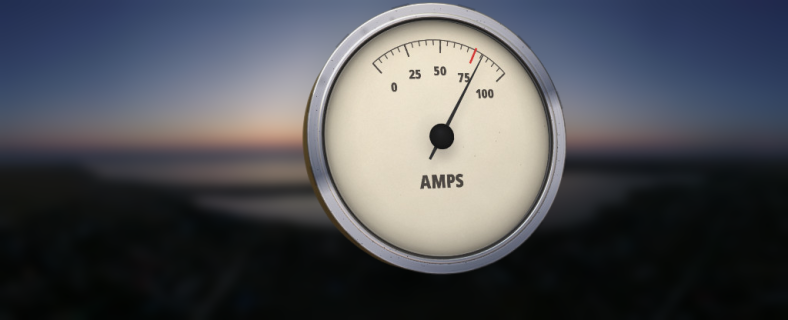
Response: 80 A
